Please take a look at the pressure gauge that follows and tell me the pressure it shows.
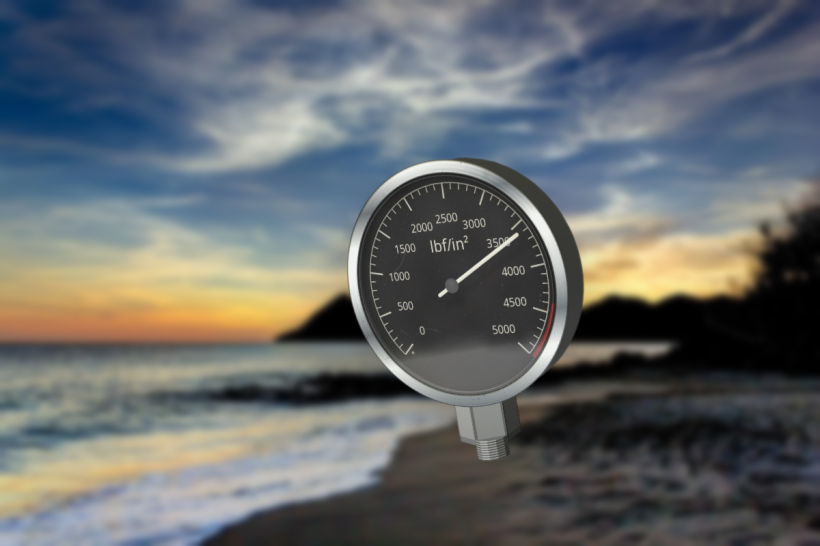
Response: 3600 psi
